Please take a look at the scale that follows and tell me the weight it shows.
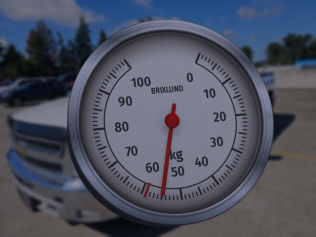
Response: 55 kg
